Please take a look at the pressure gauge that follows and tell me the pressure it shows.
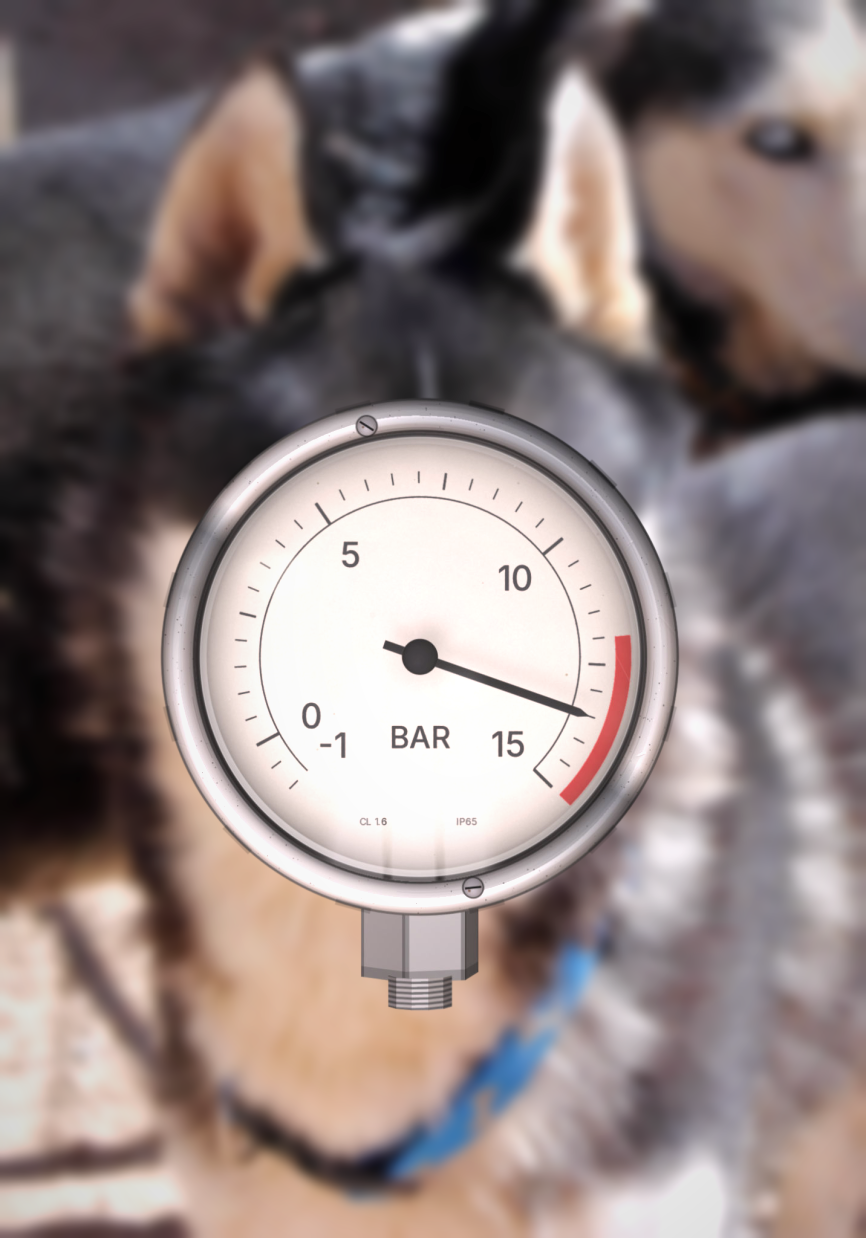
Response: 13.5 bar
